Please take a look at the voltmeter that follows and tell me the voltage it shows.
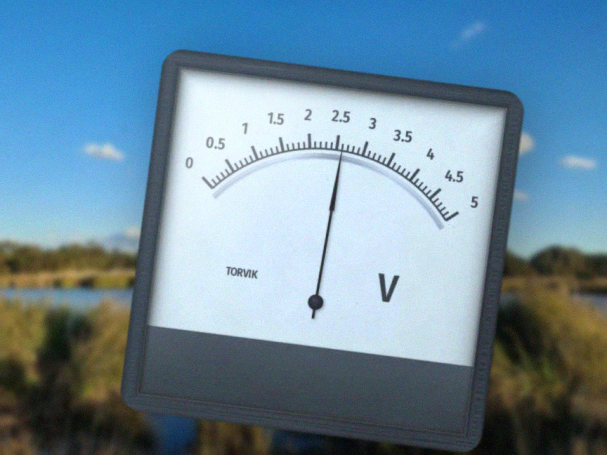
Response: 2.6 V
